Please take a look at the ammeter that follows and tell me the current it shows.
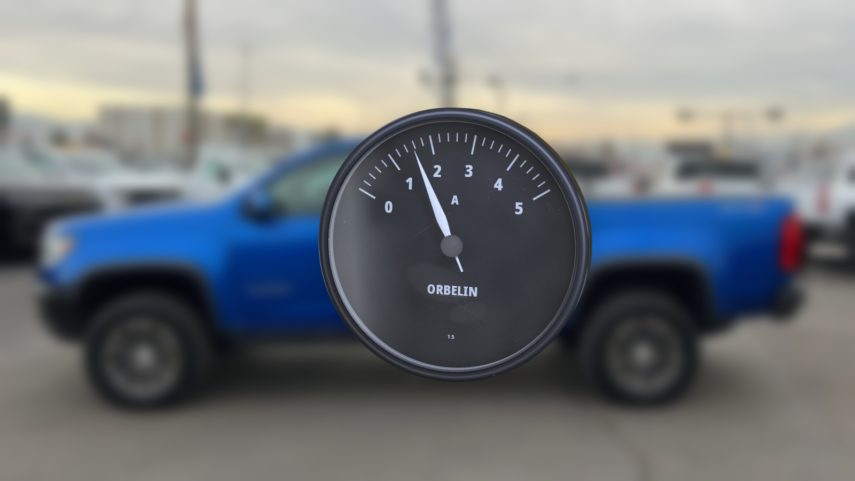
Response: 1.6 A
